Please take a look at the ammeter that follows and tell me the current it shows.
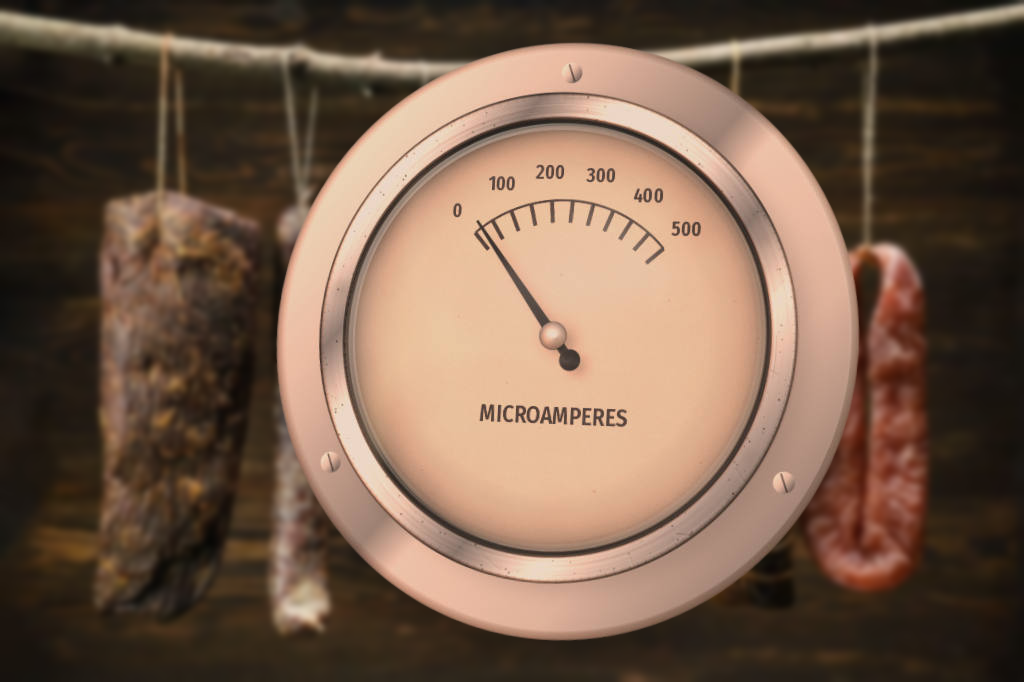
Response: 25 µA
